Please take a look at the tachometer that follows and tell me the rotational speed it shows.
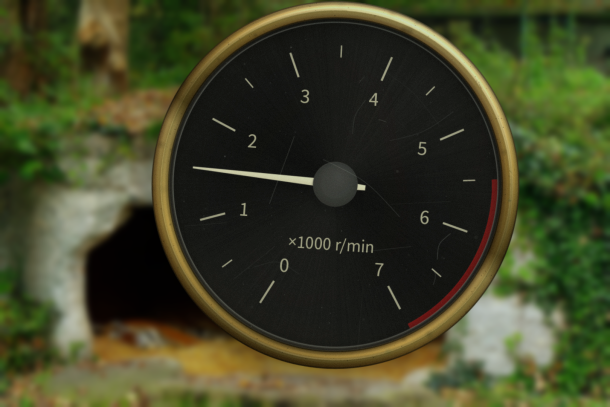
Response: 1500 rpm
